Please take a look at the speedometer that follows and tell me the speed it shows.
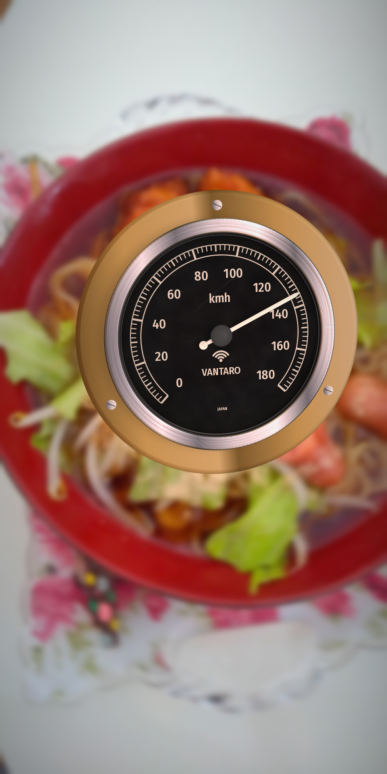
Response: 134 km/h
